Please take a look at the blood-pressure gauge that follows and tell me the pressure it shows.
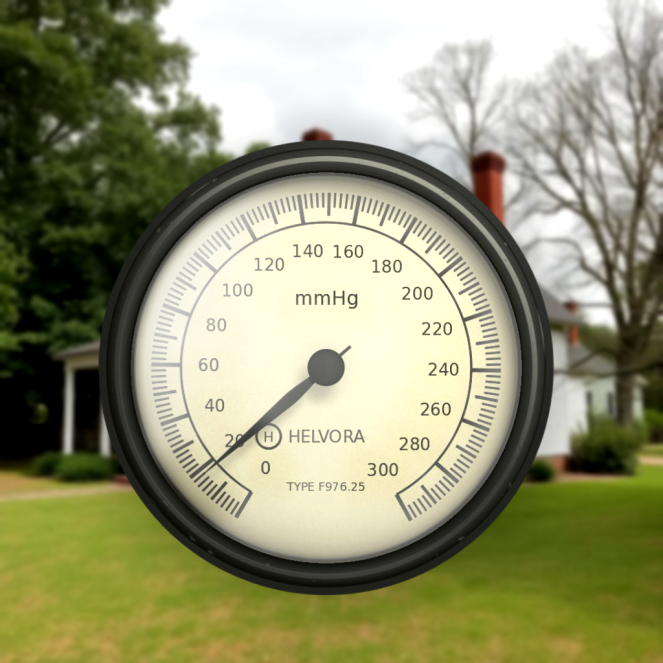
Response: 18 mmHg
